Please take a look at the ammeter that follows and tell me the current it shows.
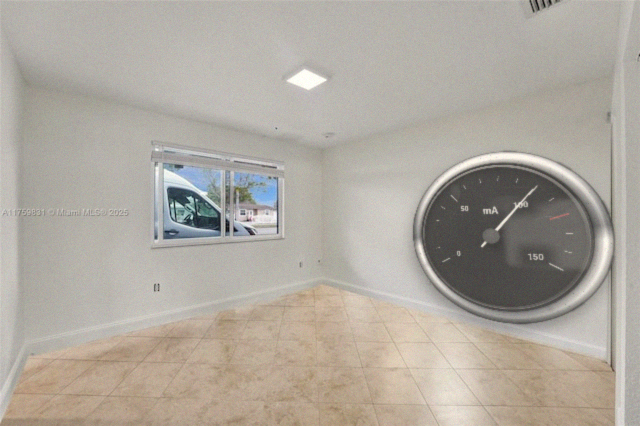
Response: 100 mA
